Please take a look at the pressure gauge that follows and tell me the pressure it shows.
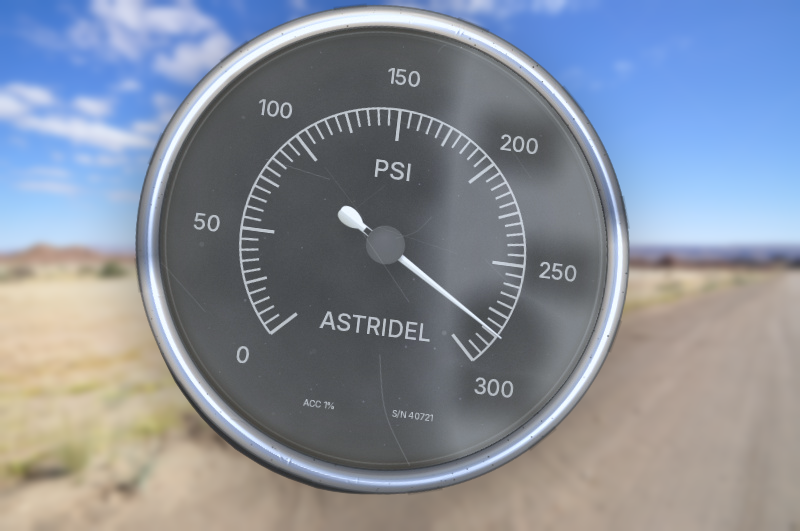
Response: 285 psi
